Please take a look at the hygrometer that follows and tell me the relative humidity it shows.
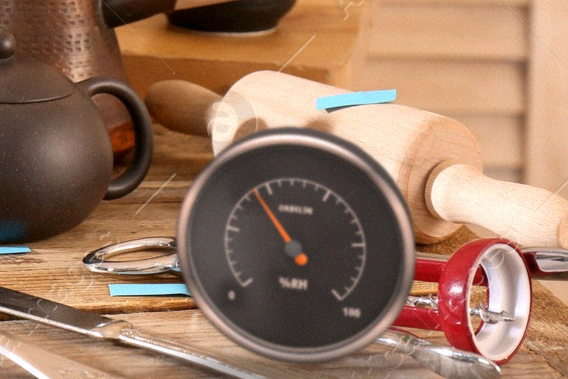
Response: 36 %
